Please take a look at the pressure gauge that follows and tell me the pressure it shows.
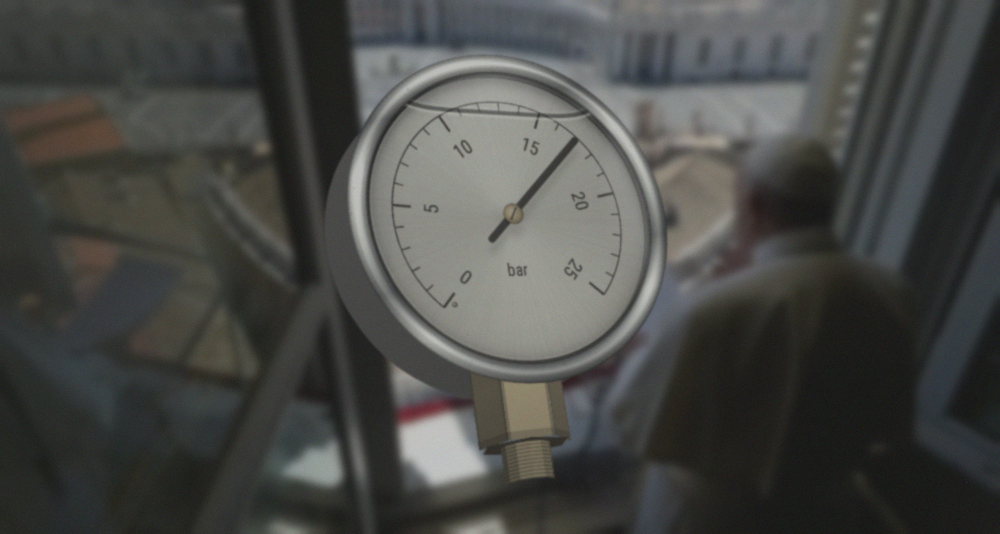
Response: 17 bar
